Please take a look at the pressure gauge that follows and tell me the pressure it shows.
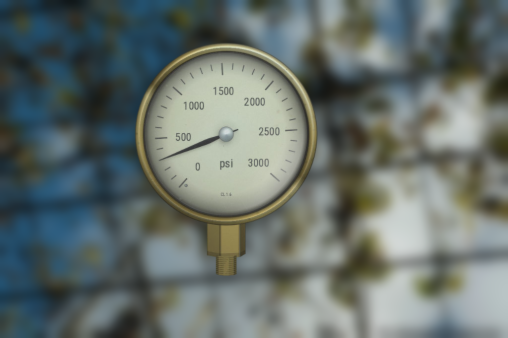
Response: 300 psi
